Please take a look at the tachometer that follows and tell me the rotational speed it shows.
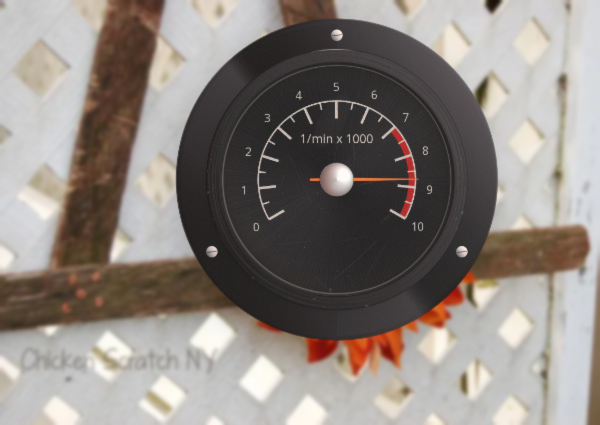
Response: 8750 rpm
